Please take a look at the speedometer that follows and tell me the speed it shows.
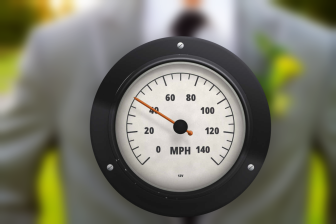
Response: 40 mph
